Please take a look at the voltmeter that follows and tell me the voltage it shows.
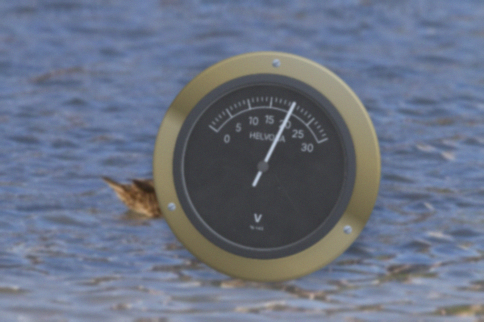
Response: 20 V
